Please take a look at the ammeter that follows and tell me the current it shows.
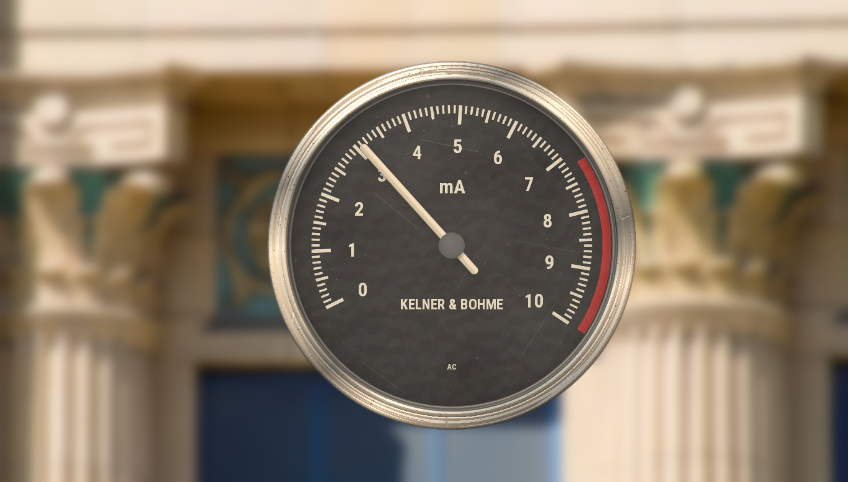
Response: 3.1 mA
